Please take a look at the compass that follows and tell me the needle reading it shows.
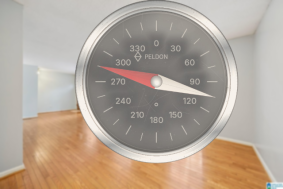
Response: 285 °
